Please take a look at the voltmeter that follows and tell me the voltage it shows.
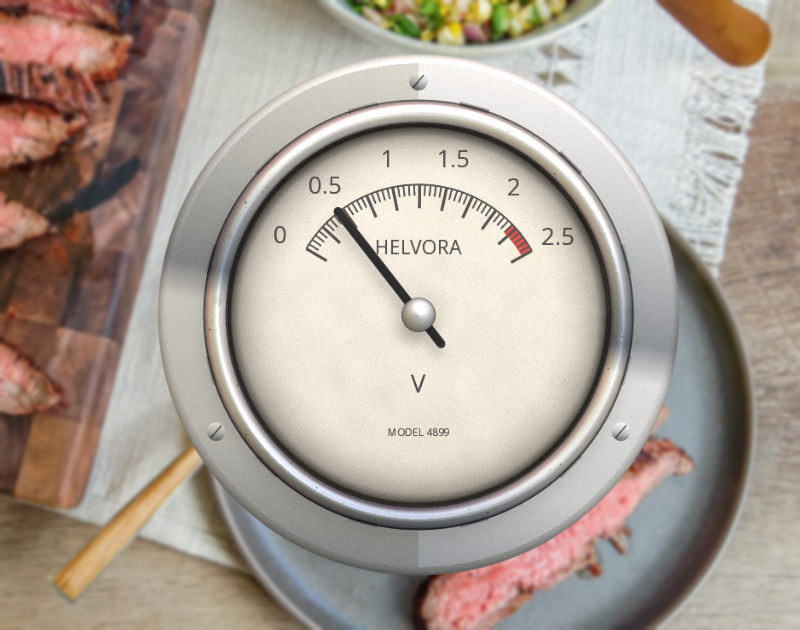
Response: 0.45 V
